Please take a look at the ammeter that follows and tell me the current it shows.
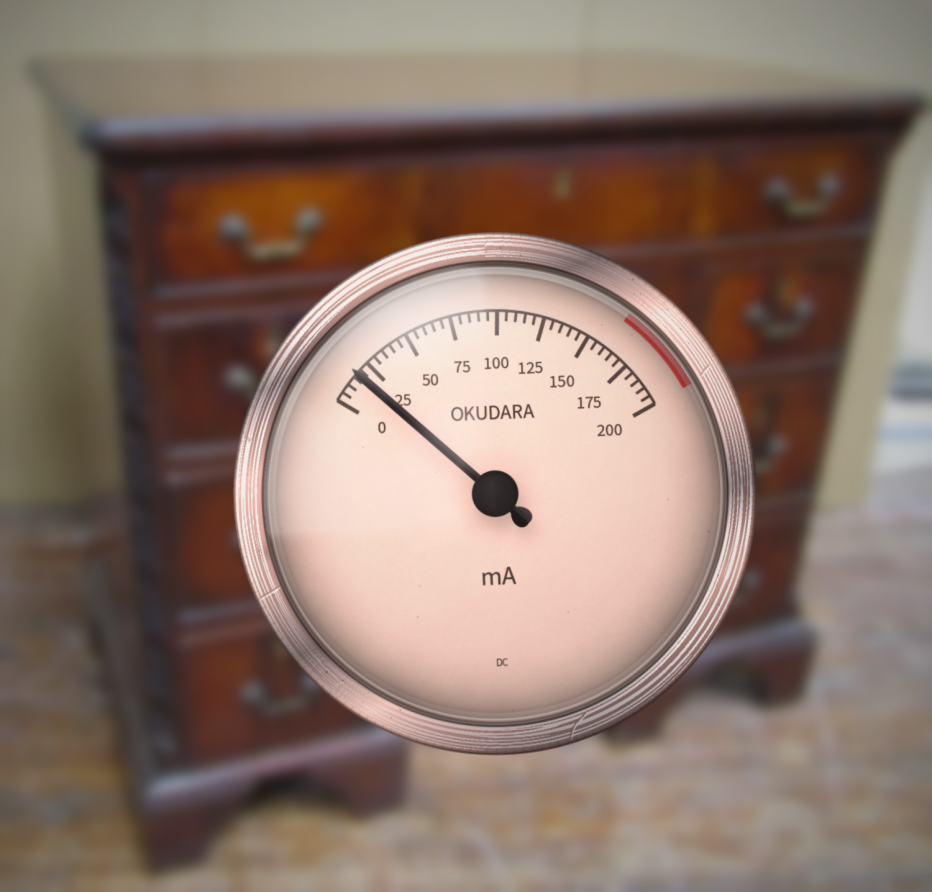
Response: 17.5 mA
